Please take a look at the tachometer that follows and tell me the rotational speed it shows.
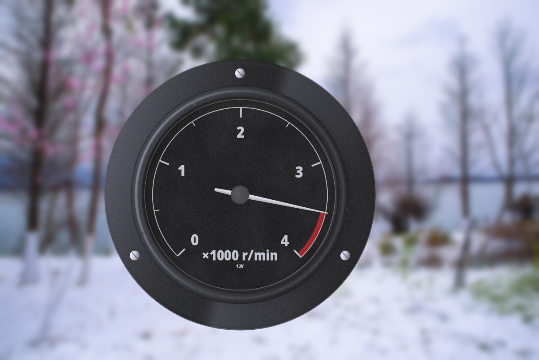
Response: 3500 rpm
